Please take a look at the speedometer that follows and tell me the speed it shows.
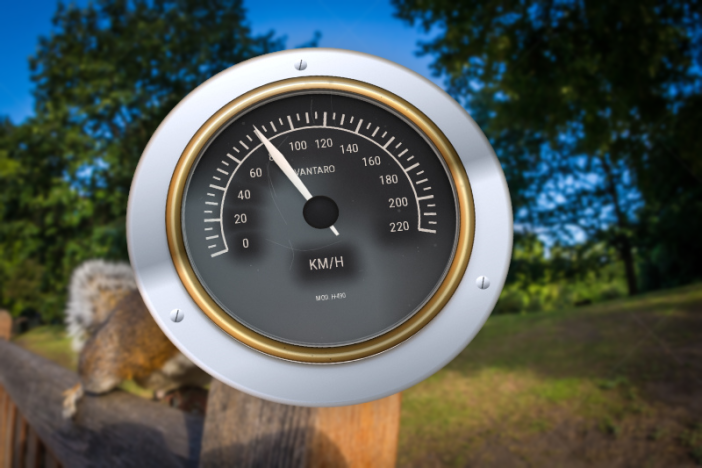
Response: 80 km/h
